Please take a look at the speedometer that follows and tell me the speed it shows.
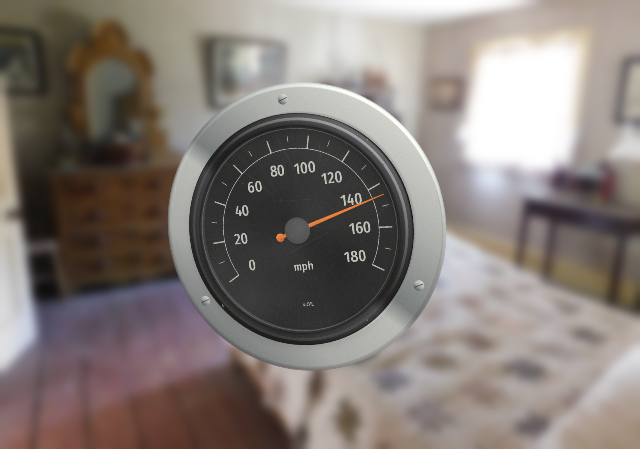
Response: 145 mph
